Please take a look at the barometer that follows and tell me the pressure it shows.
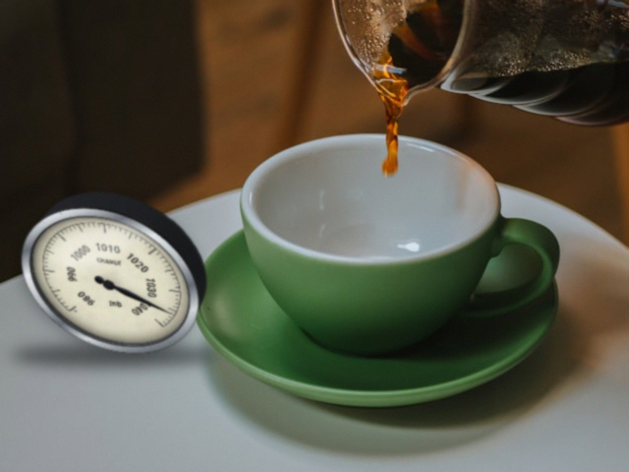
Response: 1035 mbar
